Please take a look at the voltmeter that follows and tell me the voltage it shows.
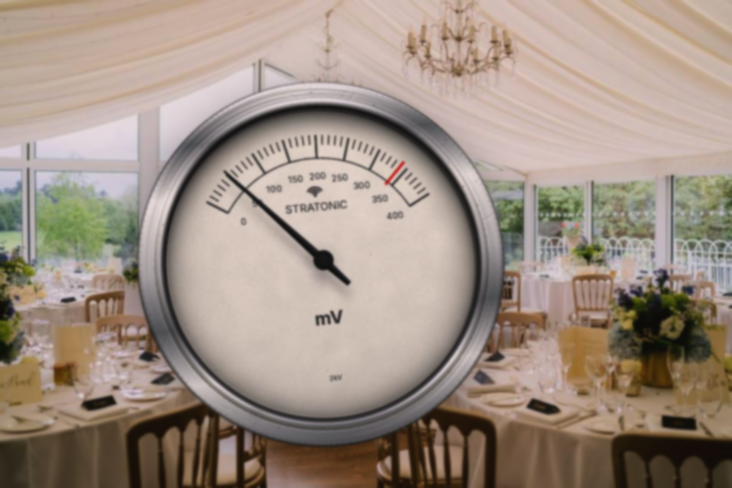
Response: 50 mV
